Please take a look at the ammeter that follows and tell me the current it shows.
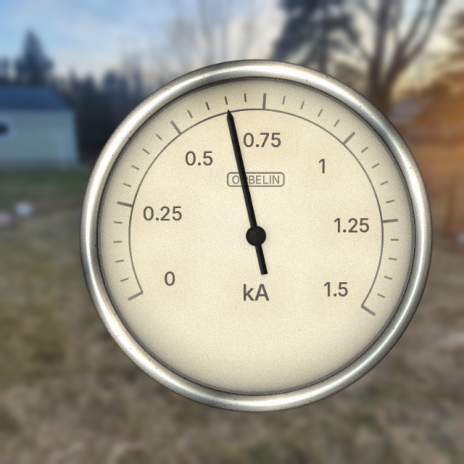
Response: 0.65 kA
